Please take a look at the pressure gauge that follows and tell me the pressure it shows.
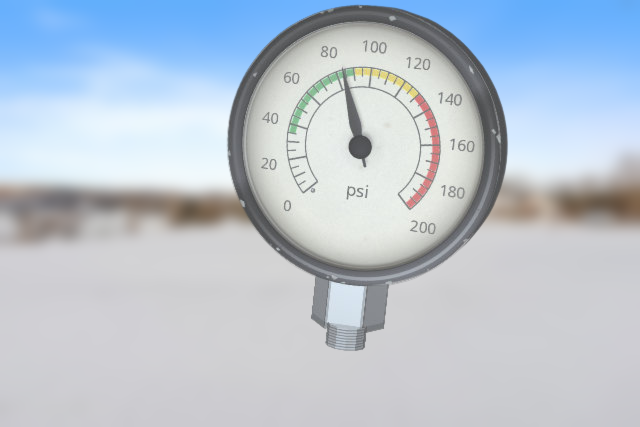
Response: 85 psi
